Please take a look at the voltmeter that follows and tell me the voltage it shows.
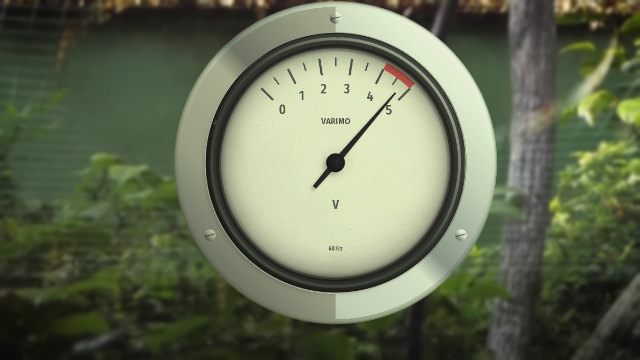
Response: 4.75 V
